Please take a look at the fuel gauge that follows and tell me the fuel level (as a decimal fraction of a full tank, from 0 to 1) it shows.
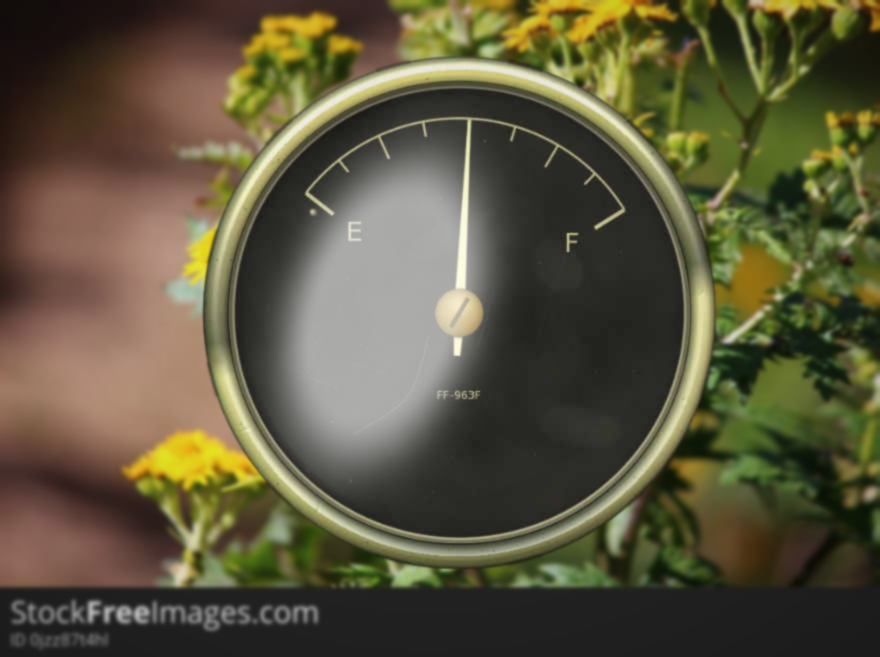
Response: 0.5
